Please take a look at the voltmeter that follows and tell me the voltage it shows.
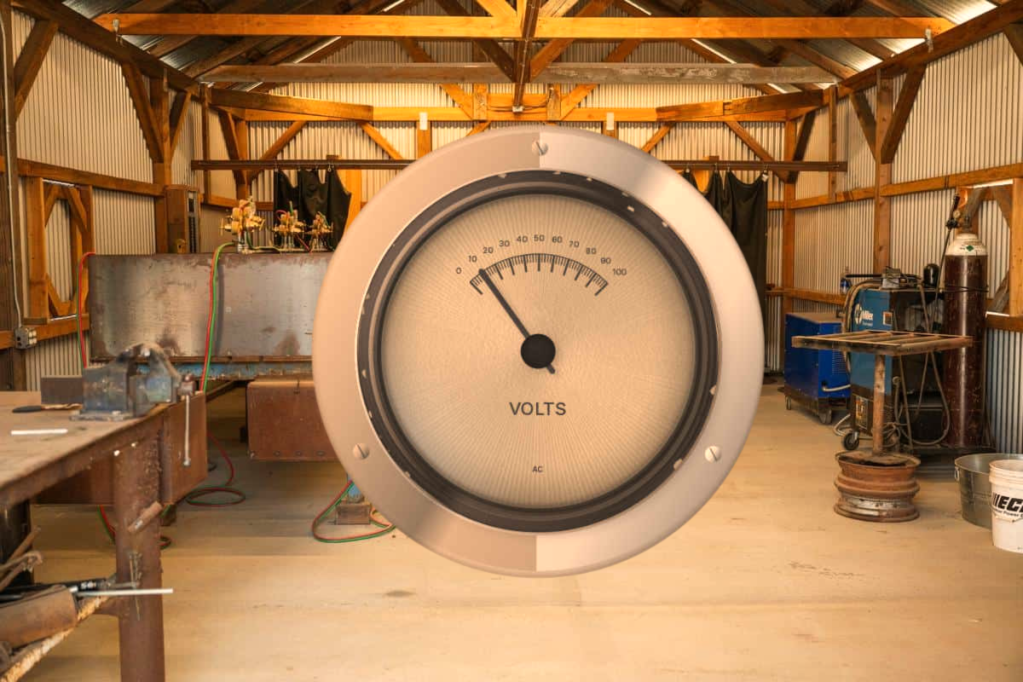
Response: 10 V
